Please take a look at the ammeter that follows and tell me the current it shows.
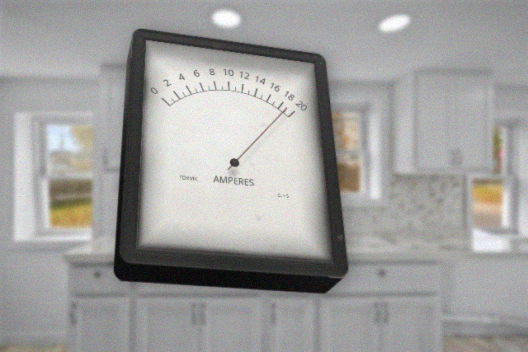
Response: 19 A
